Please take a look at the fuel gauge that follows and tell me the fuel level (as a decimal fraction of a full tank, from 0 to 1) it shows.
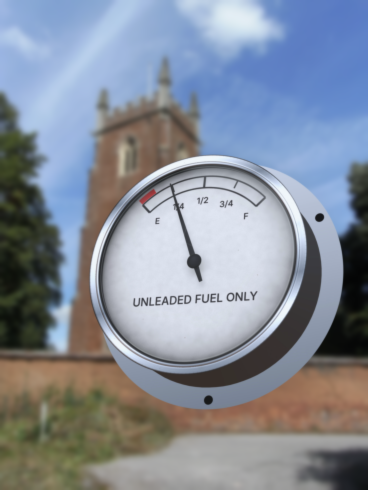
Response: 0.25
